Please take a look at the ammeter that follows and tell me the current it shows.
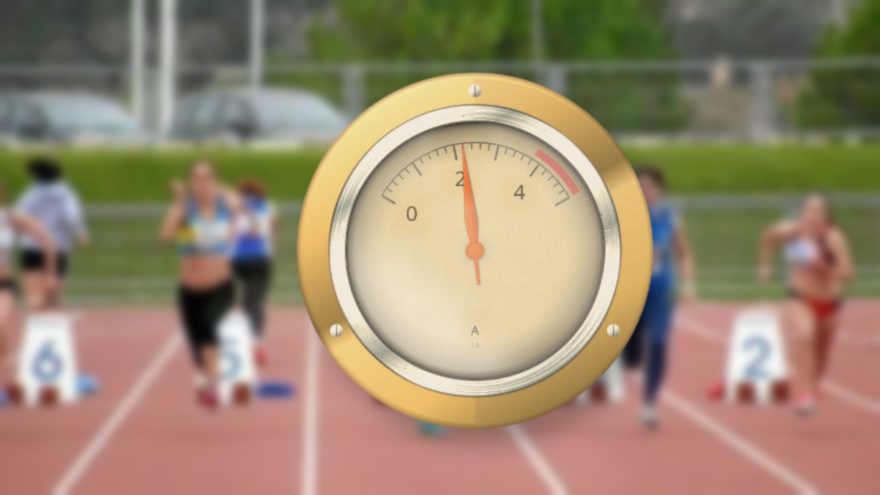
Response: 2.2 A
